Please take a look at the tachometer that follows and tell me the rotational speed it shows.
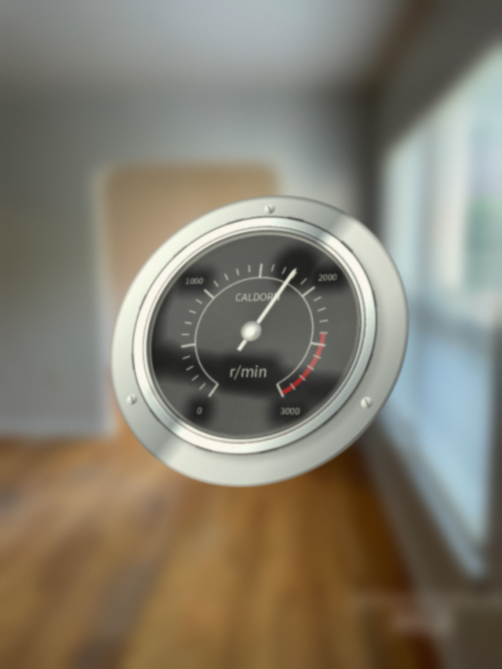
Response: 1800 rpm
